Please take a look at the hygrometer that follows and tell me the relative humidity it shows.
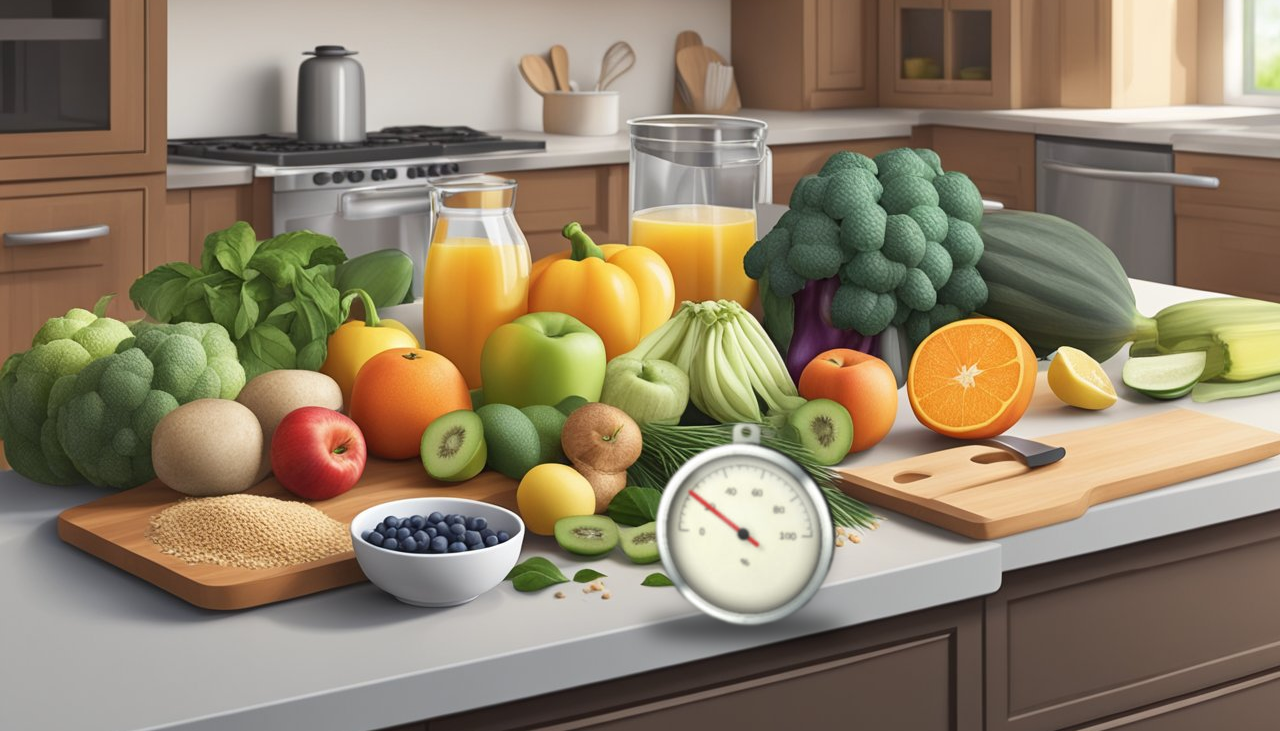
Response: 20 %
